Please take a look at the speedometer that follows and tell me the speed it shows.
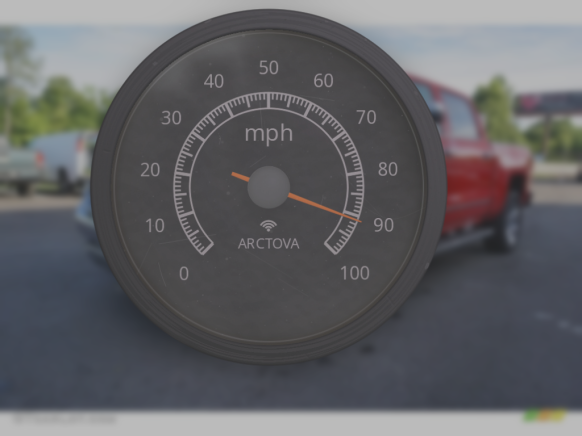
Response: 91 mph
